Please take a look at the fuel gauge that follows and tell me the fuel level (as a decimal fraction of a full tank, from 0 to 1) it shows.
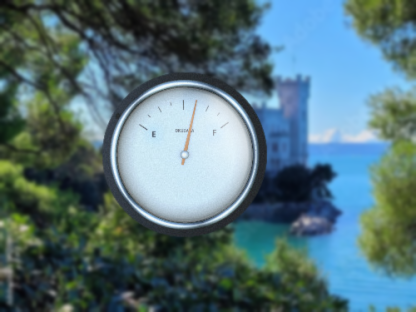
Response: 0.625
